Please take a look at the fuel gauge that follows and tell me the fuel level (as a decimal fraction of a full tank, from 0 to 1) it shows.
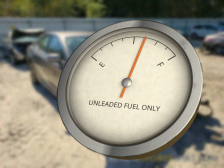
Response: 0.625
